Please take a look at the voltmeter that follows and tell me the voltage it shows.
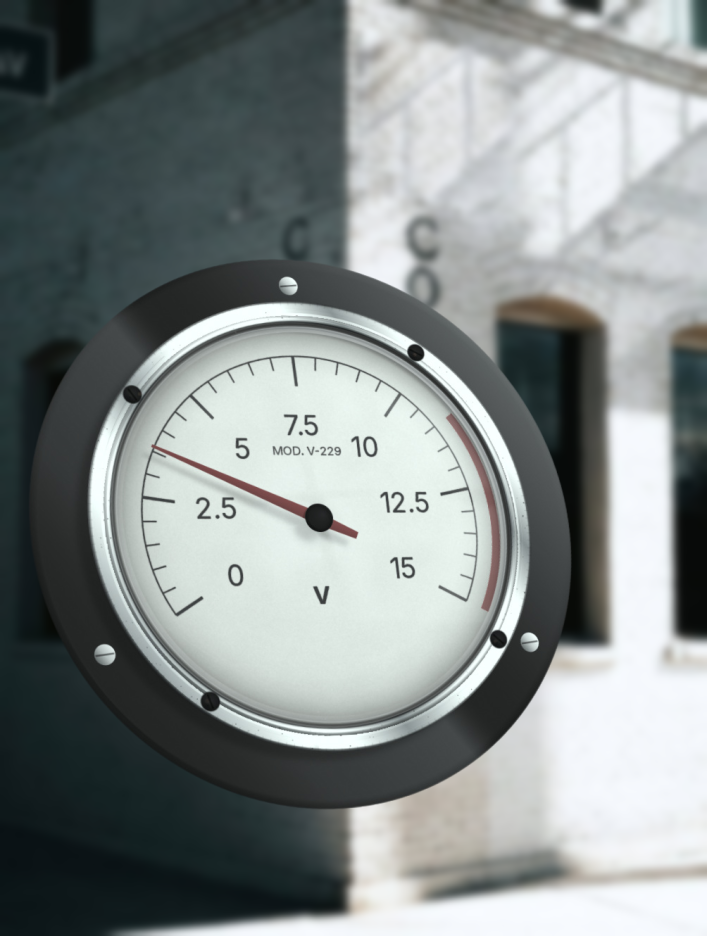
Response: 3.5 V
